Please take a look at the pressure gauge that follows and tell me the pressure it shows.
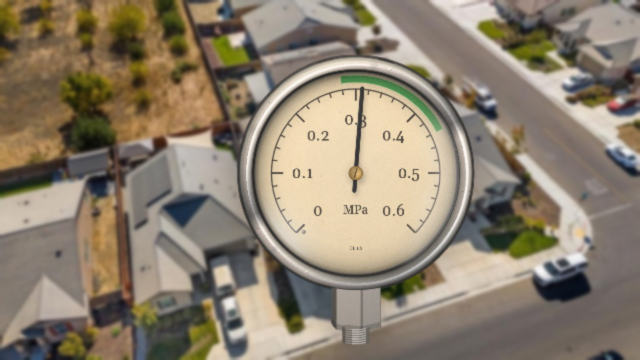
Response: 0.31 MPa
